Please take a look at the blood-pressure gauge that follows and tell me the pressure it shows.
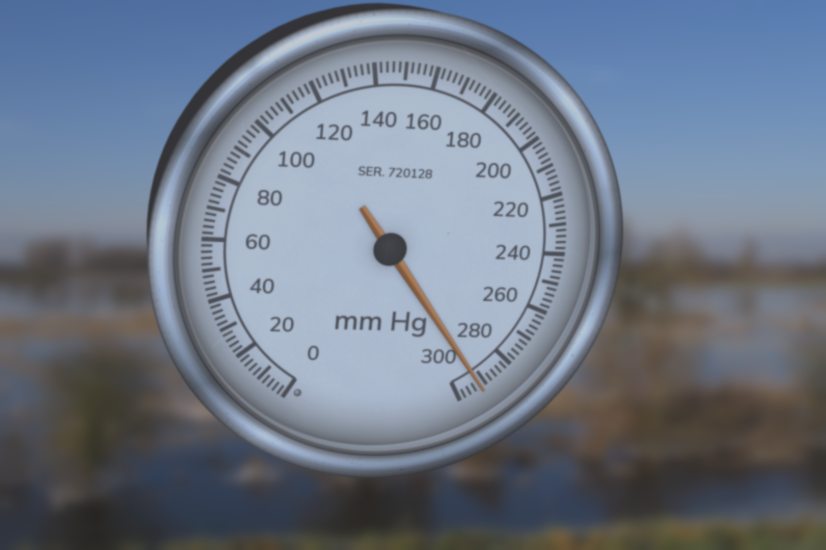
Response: 292 mmHg
